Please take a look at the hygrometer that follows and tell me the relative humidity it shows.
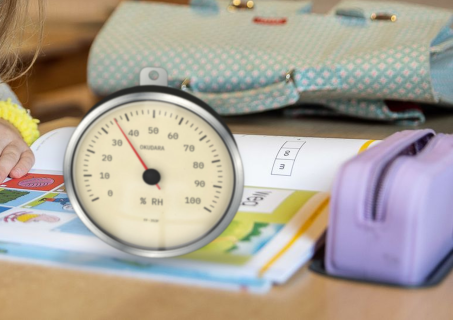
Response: 36 %
